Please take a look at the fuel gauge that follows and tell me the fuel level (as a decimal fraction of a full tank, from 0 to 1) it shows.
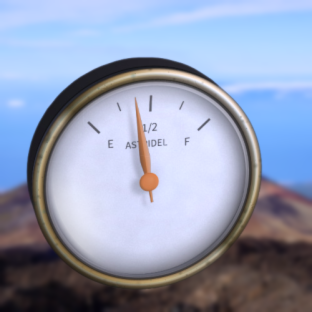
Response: 0.375
